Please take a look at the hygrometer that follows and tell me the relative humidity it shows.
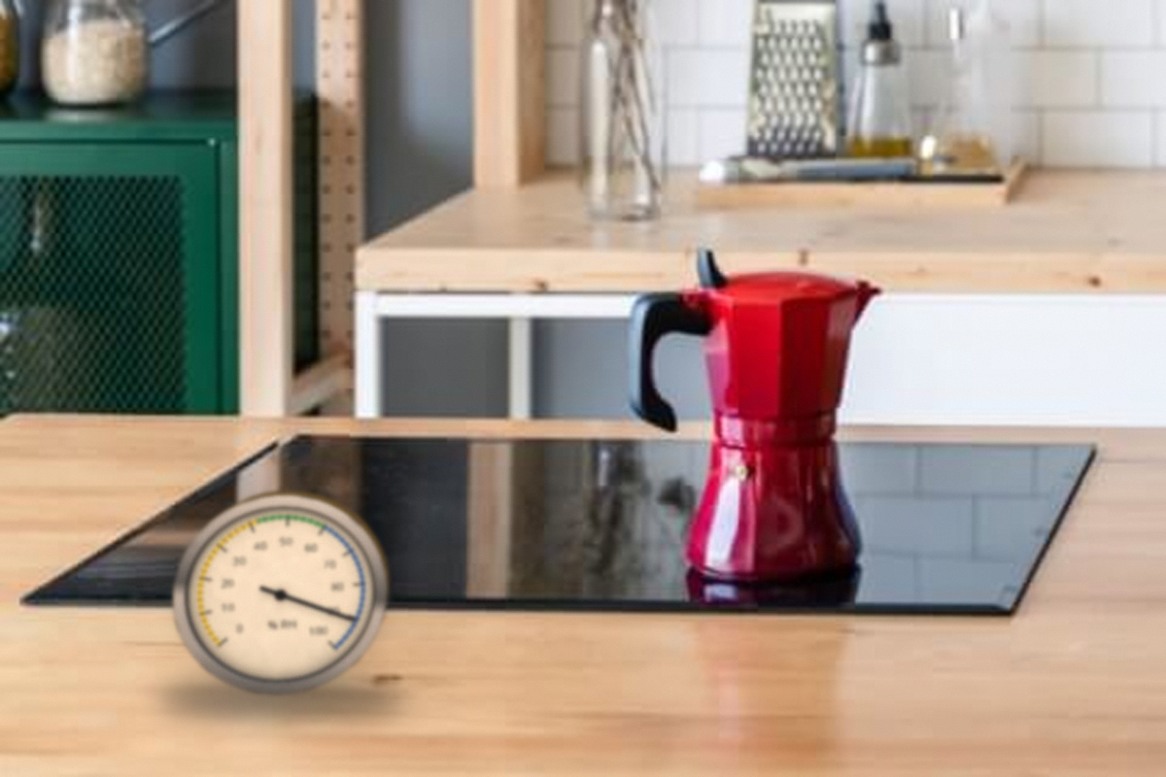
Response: 90 %
